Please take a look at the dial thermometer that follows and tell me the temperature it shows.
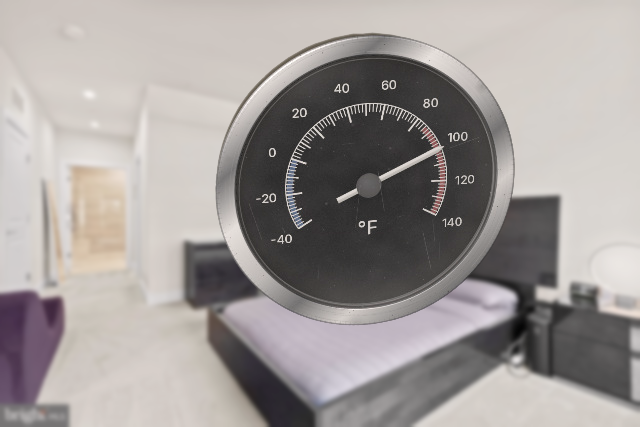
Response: 100 °F
